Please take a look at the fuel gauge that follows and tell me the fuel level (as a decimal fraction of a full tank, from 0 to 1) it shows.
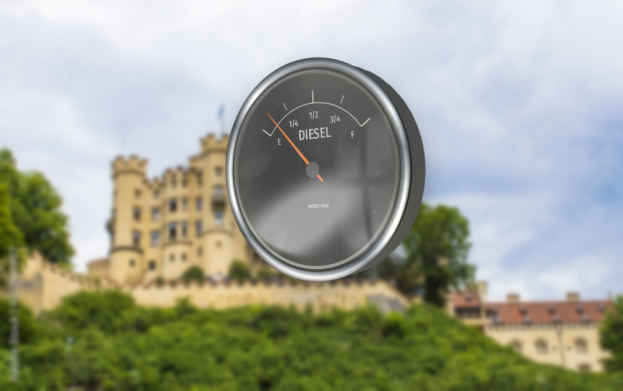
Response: 0.125
